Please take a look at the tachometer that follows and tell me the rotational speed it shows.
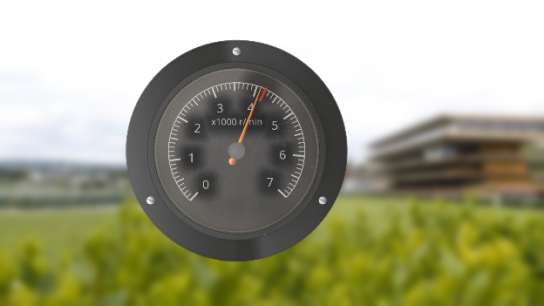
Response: 4100 rpm
